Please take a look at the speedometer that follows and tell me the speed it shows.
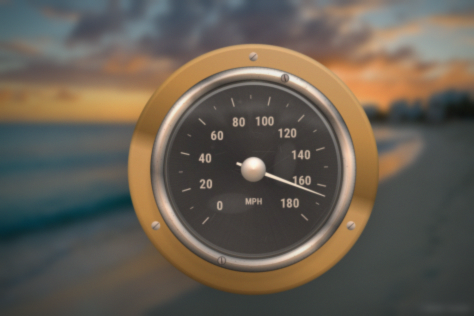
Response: 165 mph
